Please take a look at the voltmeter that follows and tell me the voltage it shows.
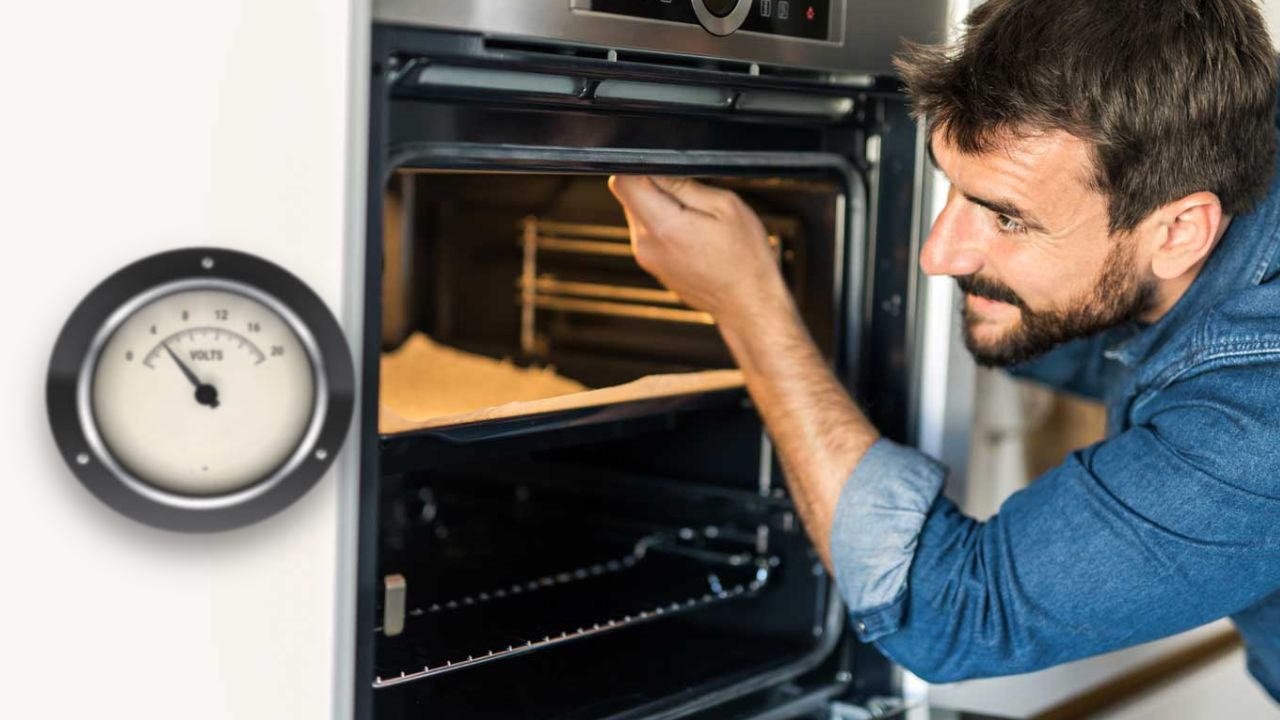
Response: 4 V
